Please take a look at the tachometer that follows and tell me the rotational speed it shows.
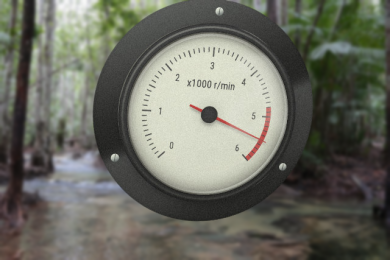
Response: 5500 rpm
